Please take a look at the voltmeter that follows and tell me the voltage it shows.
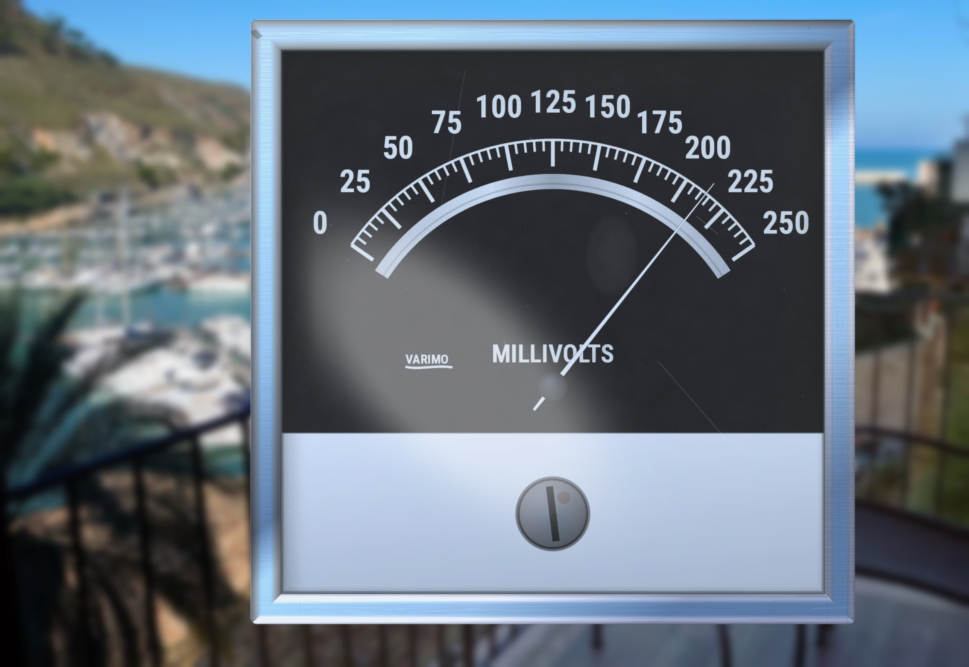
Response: 212.5 mV
